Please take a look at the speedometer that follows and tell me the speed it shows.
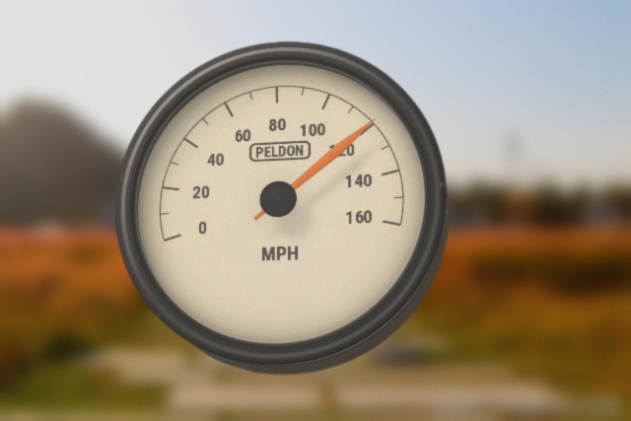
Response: 120 mph
